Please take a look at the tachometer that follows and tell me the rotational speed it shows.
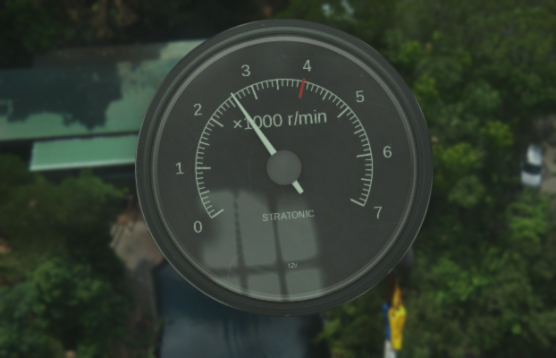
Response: 2600 rpm
